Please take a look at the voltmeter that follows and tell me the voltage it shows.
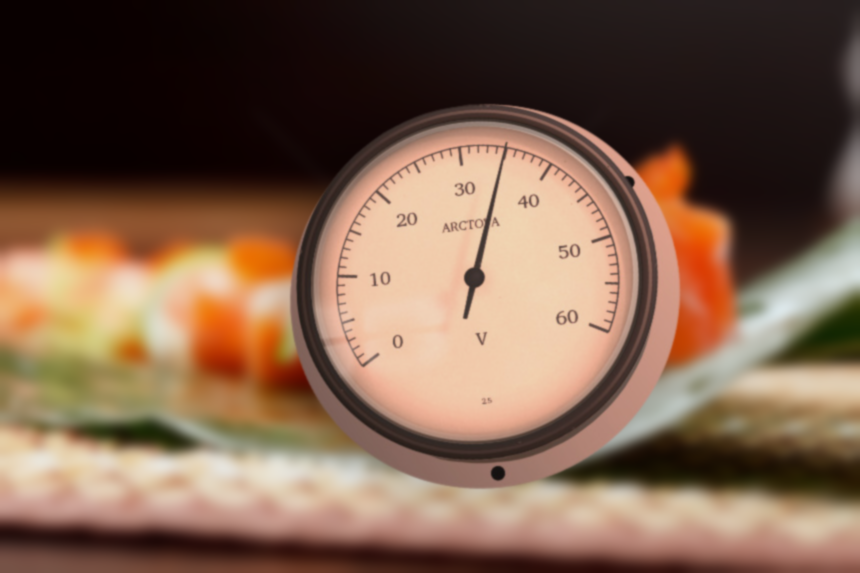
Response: 35 V
